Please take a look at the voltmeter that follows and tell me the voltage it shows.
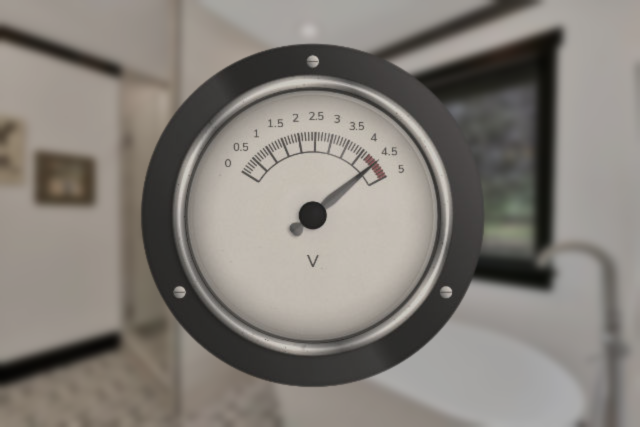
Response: 4.5 V
